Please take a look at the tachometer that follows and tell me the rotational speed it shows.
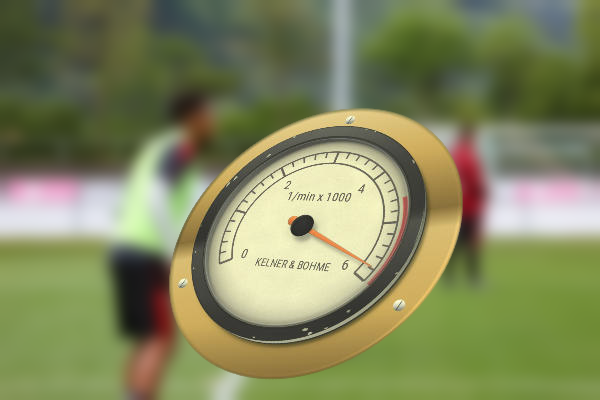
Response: 5800 rpm
